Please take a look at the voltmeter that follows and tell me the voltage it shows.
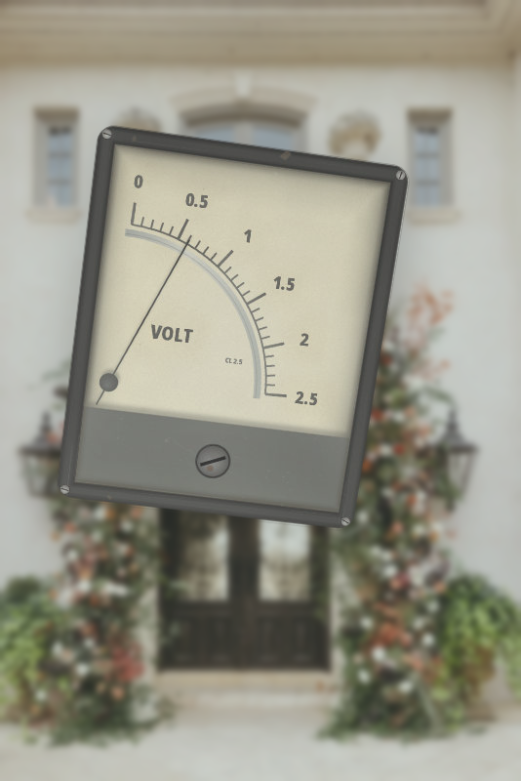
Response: 0.6 V
